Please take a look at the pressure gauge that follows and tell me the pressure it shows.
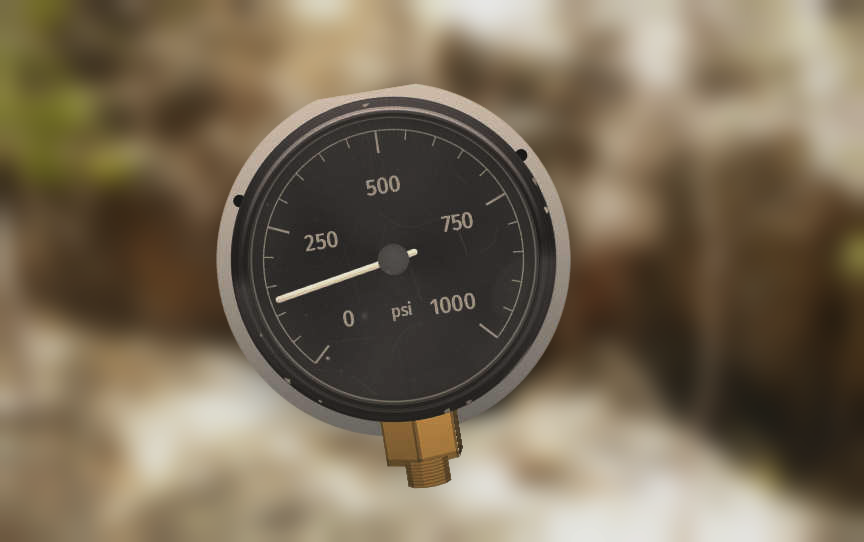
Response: 125 psi
